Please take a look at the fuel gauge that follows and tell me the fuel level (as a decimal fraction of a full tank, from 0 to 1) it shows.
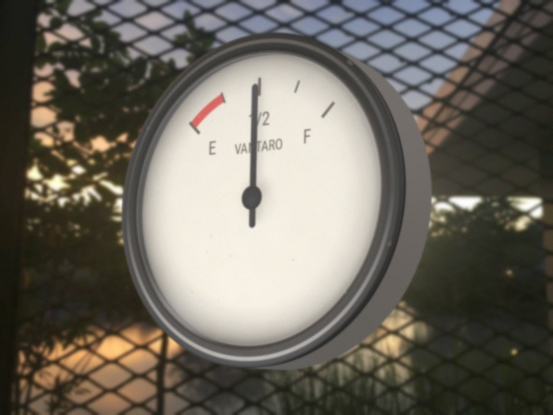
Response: 0.5
